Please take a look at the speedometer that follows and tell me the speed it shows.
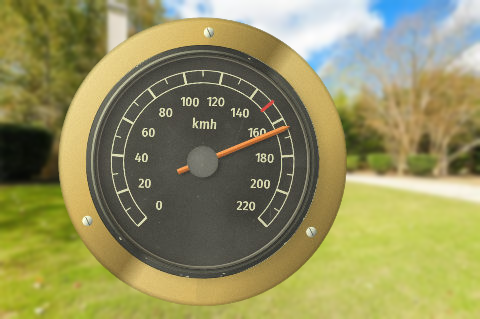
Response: 165 km/h
